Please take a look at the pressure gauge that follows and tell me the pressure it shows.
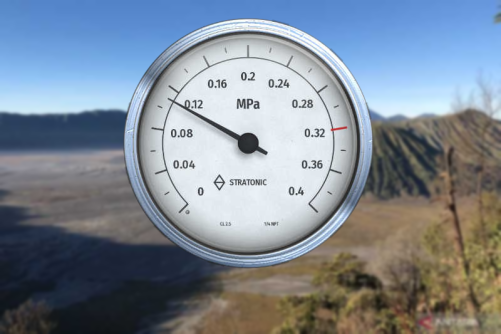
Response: 0.11 MPa
